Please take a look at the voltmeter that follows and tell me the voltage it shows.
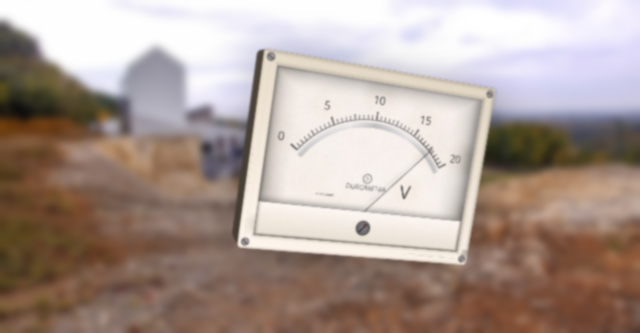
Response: 17.5 V
